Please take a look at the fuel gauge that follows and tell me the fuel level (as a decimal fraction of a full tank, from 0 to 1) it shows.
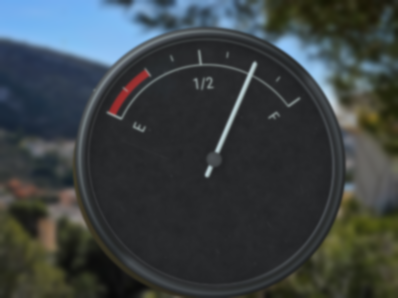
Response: 0.75
